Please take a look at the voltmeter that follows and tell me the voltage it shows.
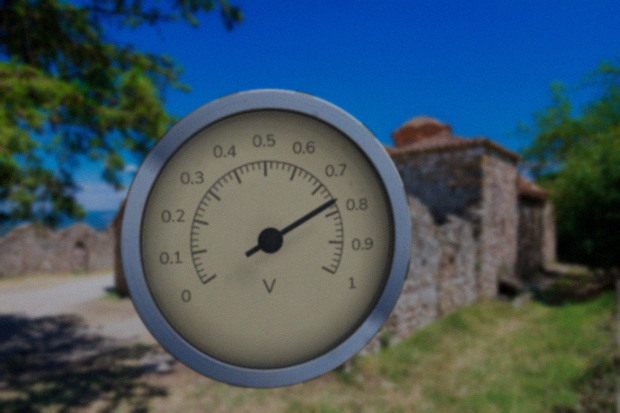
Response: 0.76 V
